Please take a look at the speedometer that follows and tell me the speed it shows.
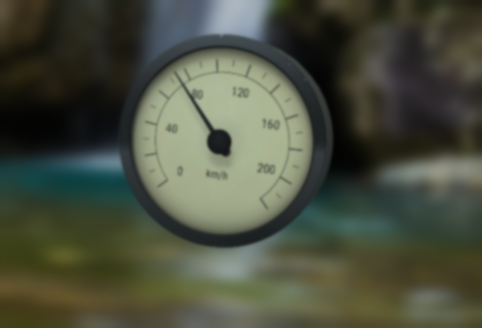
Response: 75 km/h
